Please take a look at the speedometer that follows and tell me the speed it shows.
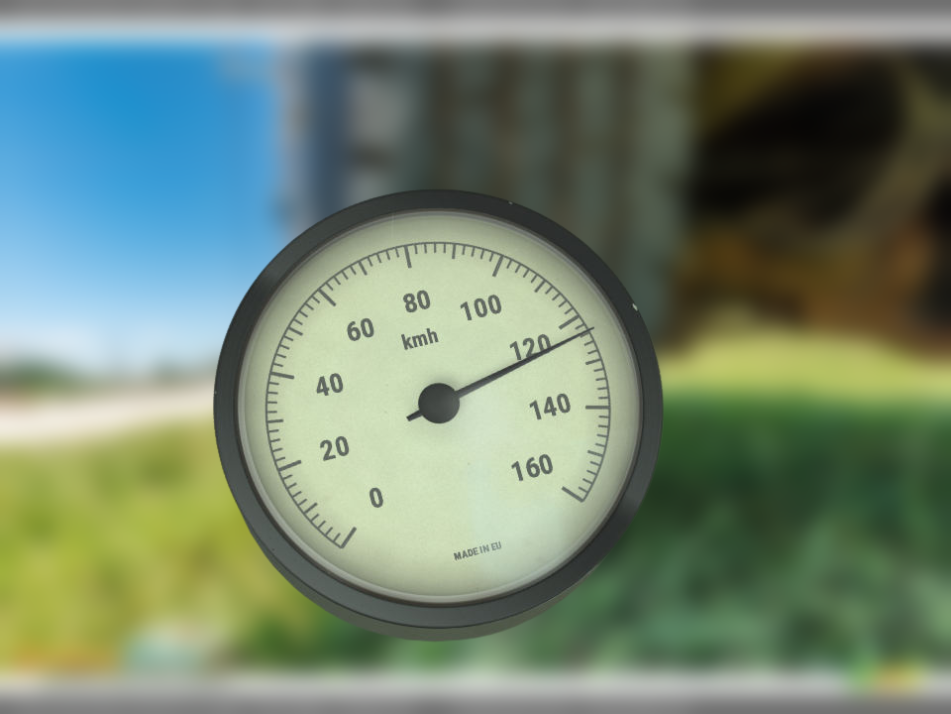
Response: 124 km/h
